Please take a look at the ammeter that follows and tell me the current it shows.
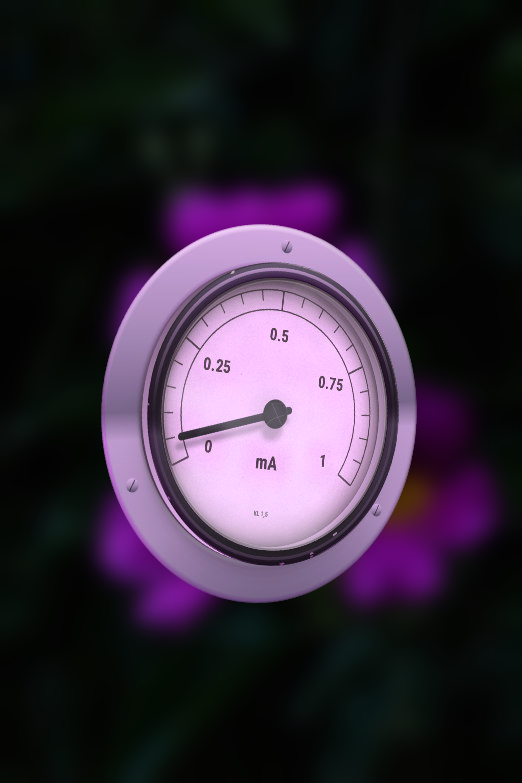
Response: 0.05 mA
